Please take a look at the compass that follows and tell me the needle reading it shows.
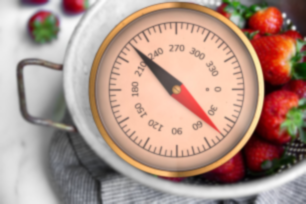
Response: 45 °
